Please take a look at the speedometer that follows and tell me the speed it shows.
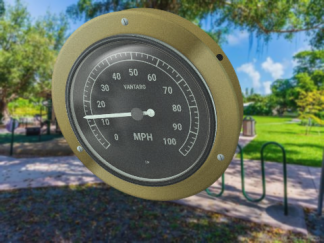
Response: 14 mph
